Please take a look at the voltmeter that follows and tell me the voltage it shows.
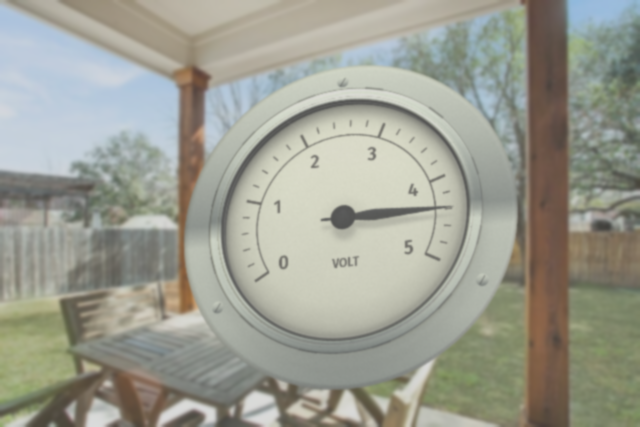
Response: 4.4 V
